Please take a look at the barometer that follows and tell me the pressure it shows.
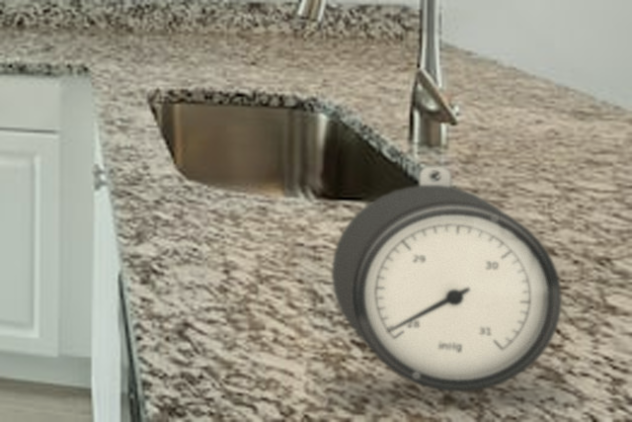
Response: 28.1 inHg
